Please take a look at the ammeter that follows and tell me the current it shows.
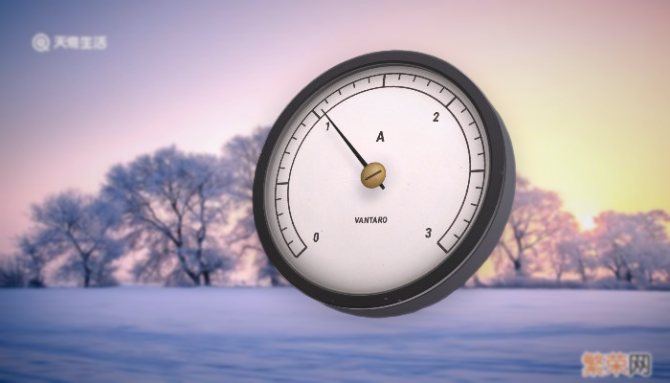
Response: 1.05 A
